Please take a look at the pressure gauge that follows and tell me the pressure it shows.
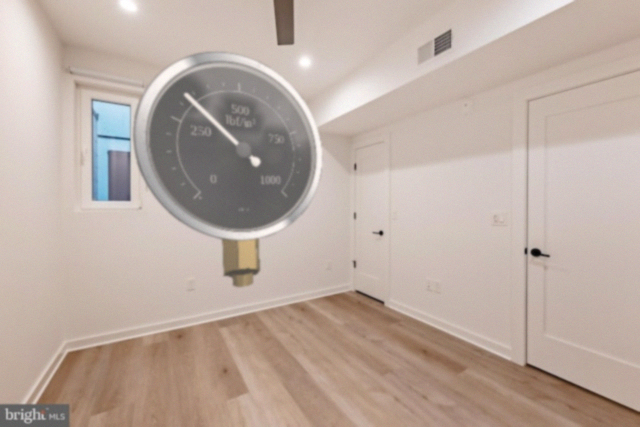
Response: 325 psi
